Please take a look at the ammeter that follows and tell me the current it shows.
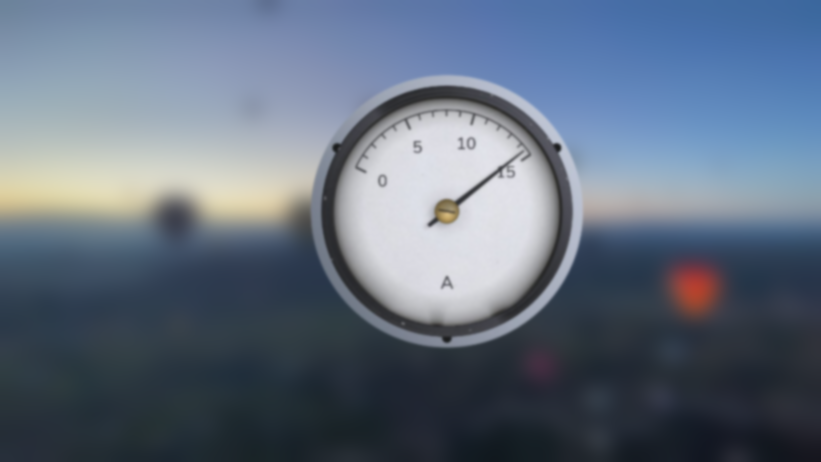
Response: 14.5 A
